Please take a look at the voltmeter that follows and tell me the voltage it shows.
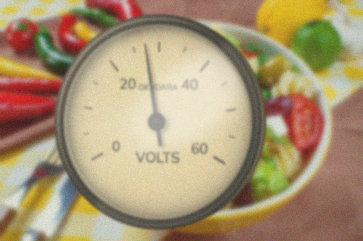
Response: 27.5 V
